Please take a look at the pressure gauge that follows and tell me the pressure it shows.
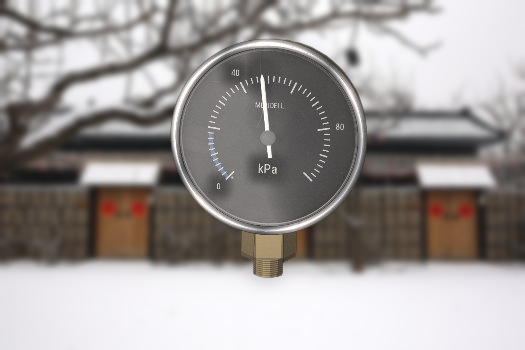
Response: 48 kPa
